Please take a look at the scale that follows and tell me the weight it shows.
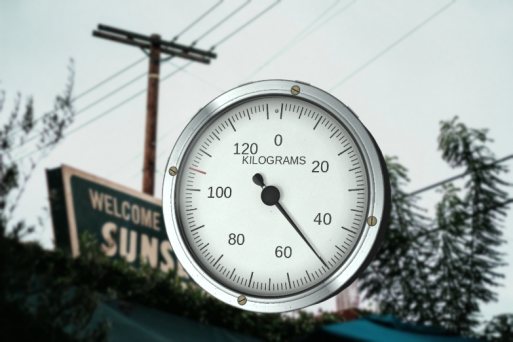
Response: 50 kg
